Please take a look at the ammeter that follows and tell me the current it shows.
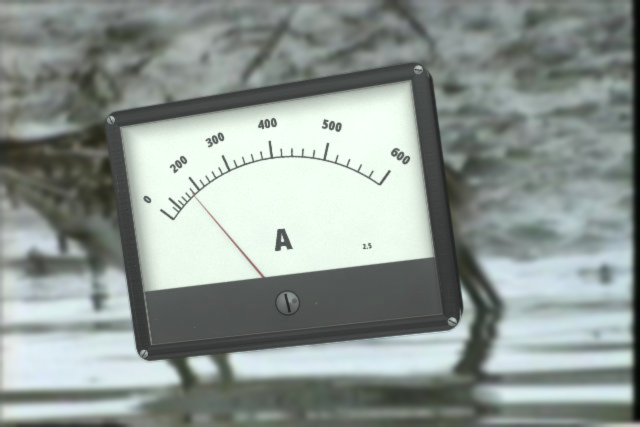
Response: 180 A
